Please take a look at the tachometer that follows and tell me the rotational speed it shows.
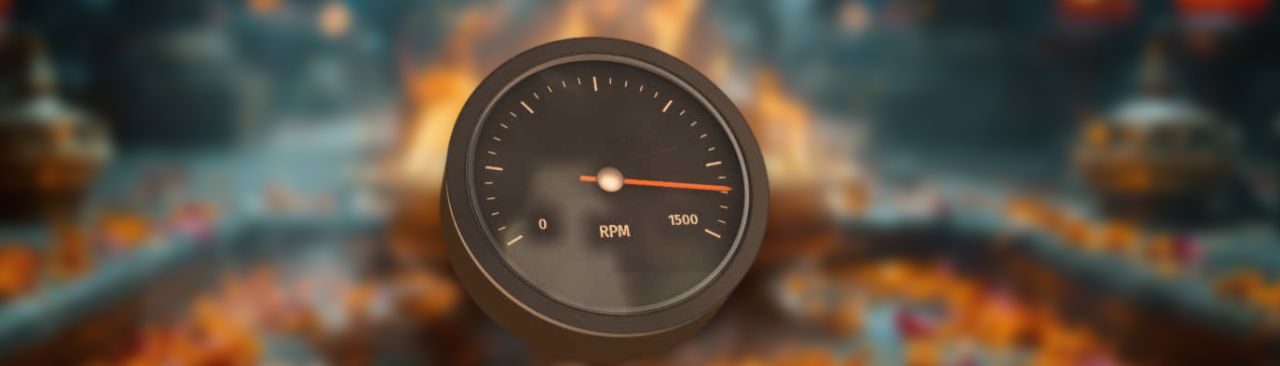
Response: 1350 rpm
